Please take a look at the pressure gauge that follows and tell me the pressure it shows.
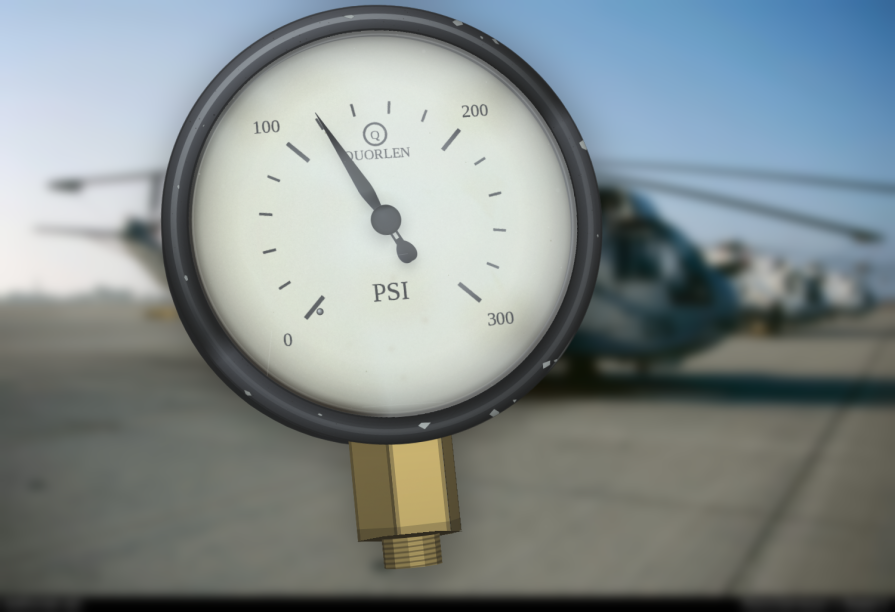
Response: 120 psi
